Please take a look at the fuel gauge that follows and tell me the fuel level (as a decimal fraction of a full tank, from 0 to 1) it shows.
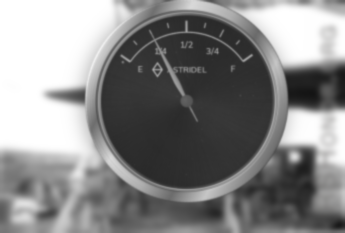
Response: 0.25
